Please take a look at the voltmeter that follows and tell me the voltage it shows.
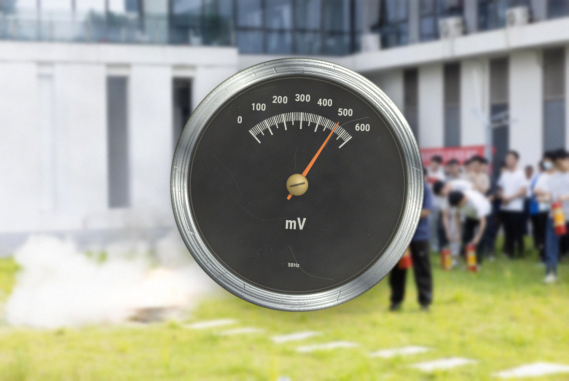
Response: 500 mV
